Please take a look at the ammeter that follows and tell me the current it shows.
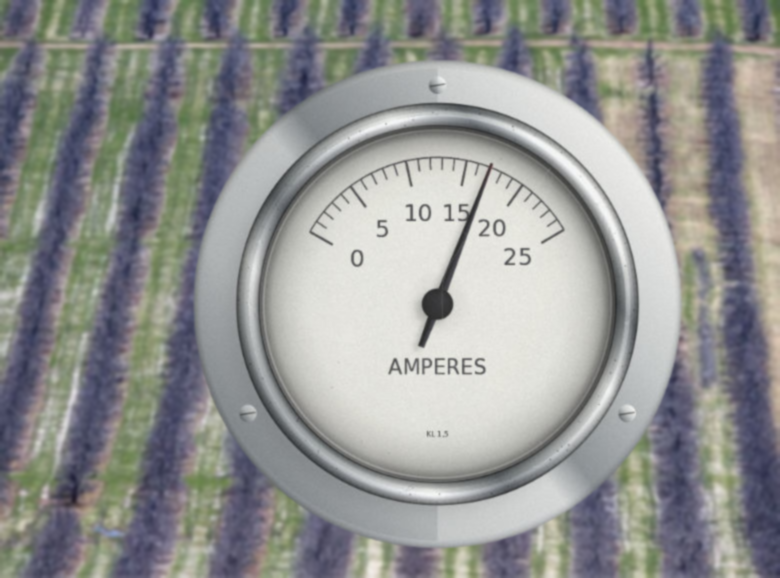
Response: 17 A
